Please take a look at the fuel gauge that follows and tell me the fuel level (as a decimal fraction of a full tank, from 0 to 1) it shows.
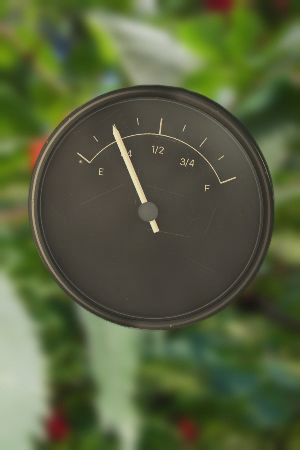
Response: 0.25
